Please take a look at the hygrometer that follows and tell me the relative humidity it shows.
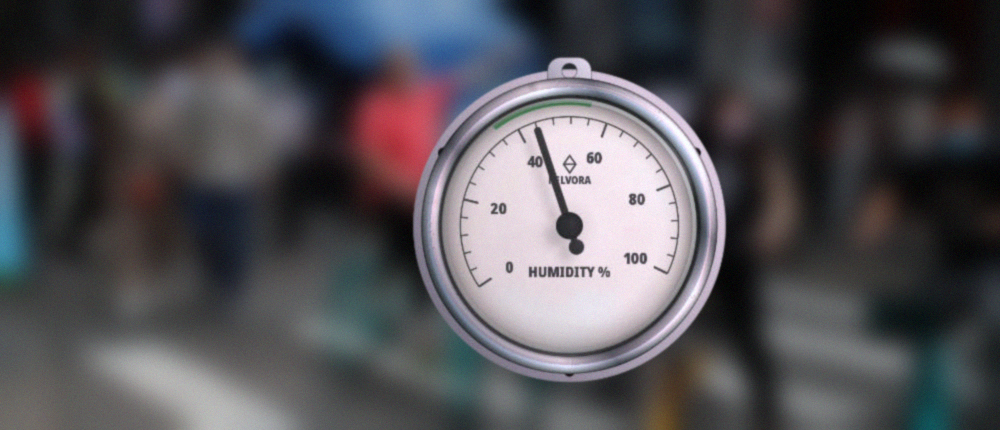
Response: 44 %
